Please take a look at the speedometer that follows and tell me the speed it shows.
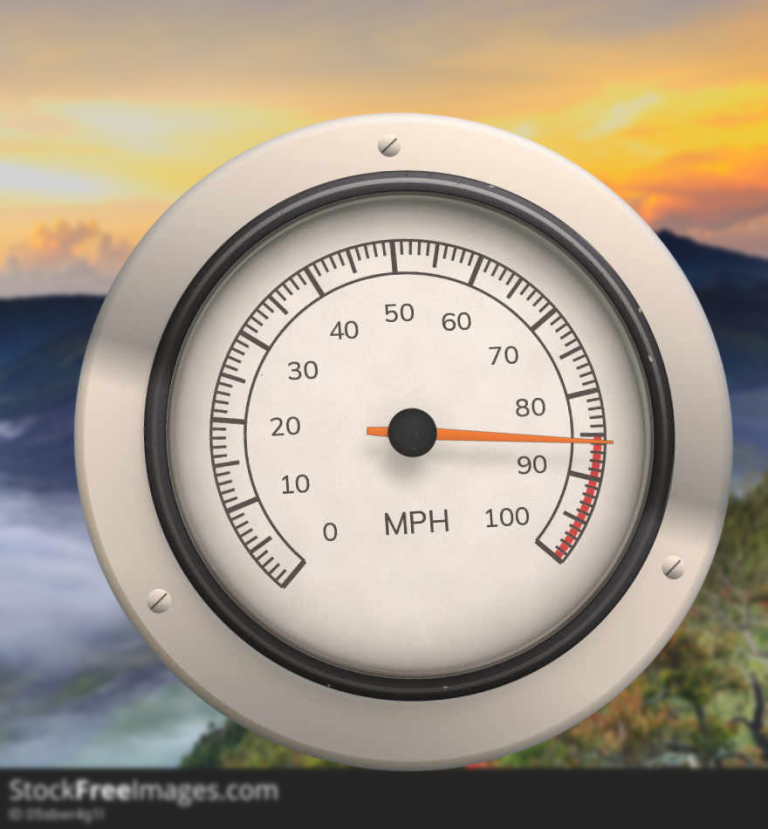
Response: 86 mph
